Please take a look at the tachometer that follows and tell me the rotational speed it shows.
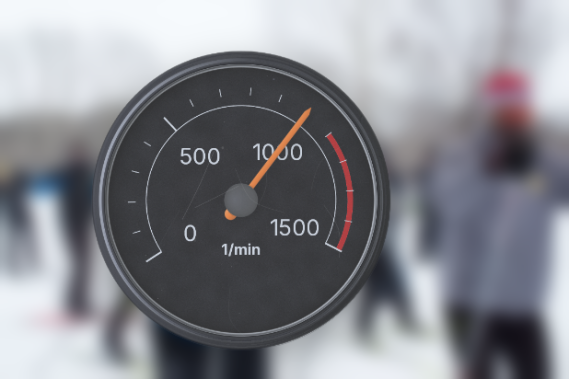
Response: 1000 rpm
